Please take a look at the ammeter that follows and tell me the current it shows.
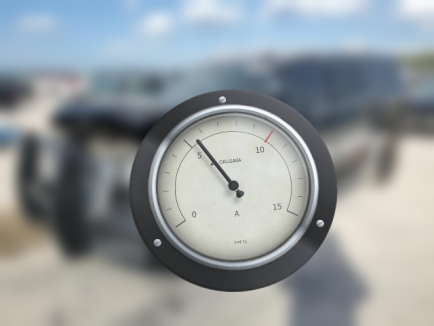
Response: 5.5 A
